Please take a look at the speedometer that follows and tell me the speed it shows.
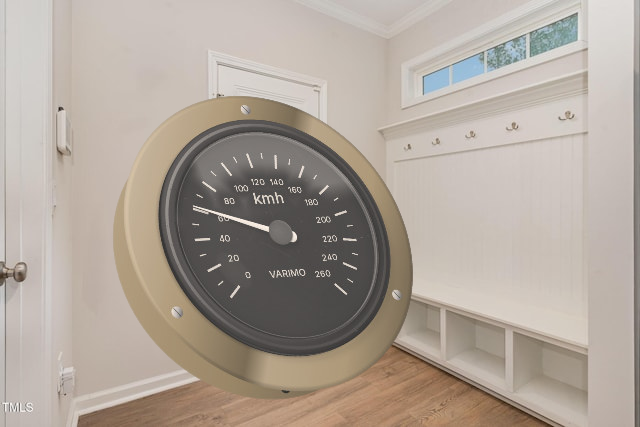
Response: 60 km/h
